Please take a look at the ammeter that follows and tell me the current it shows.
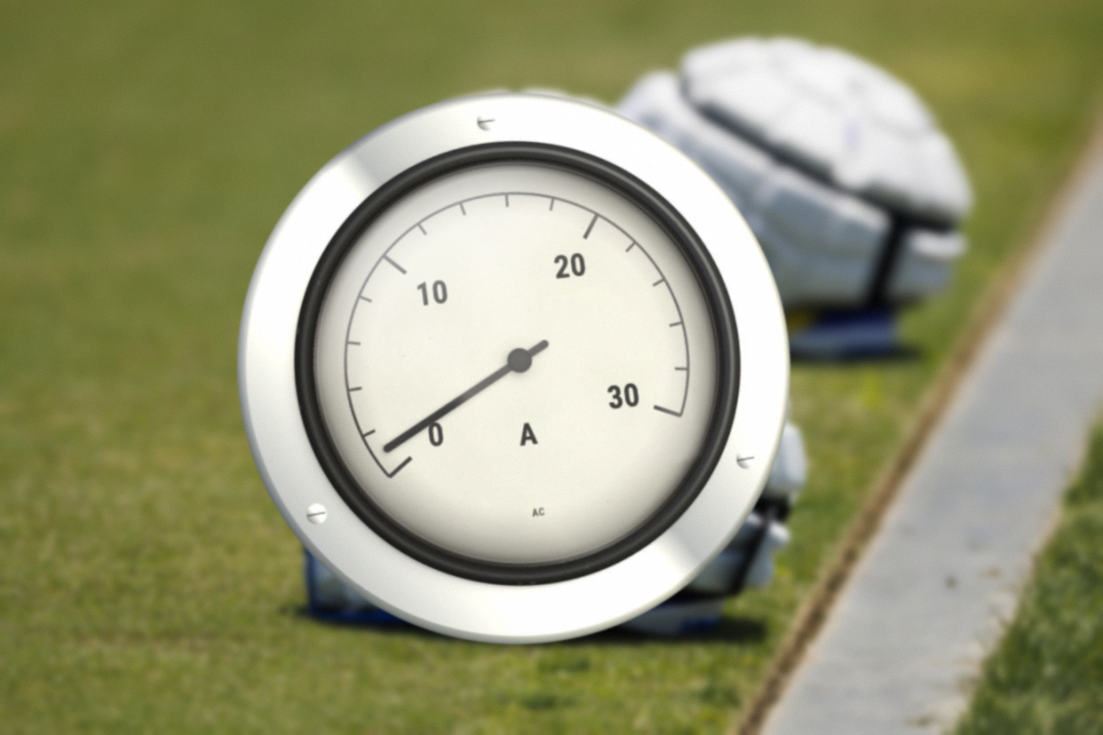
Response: 1 A
